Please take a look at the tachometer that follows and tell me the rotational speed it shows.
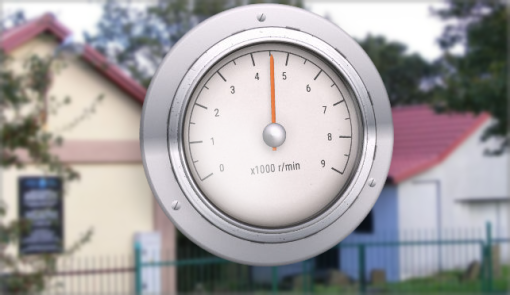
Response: 4500 rpm
